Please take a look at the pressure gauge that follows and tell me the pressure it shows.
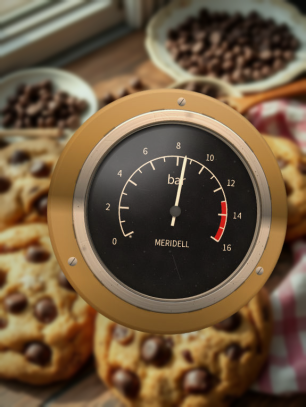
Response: 8.5 bar
